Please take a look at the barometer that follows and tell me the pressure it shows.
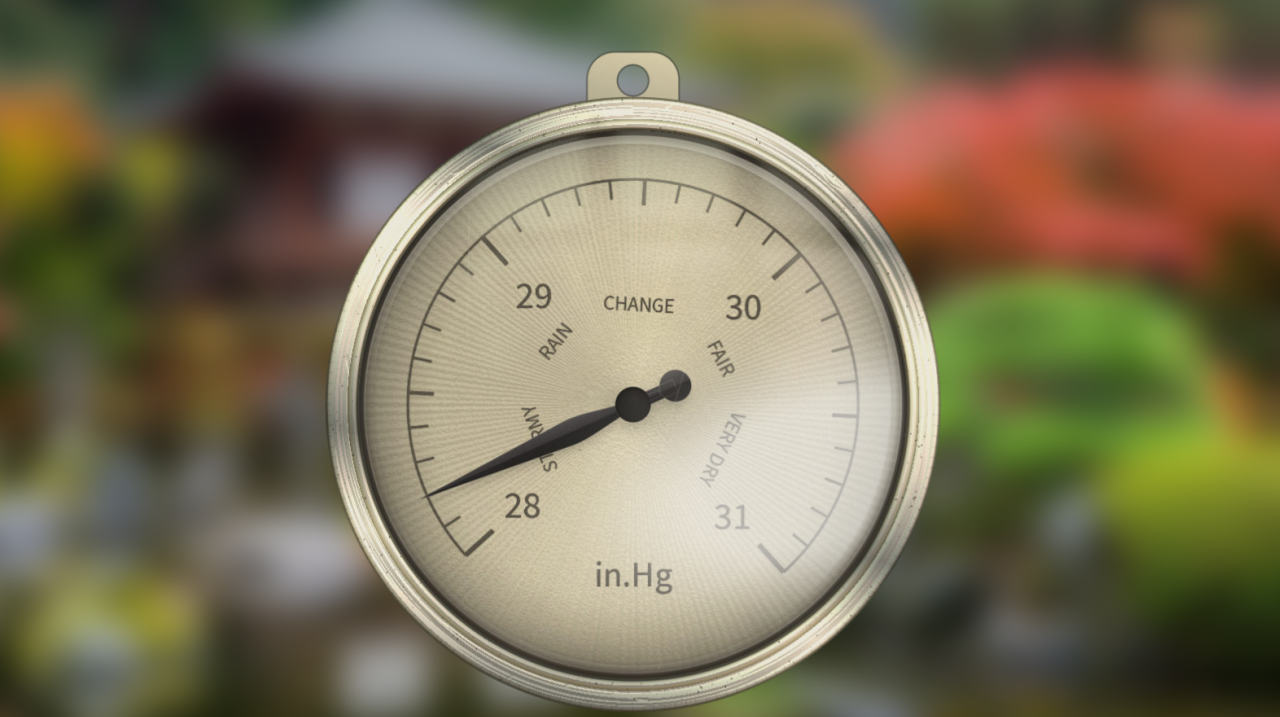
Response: 28.2 inHg
